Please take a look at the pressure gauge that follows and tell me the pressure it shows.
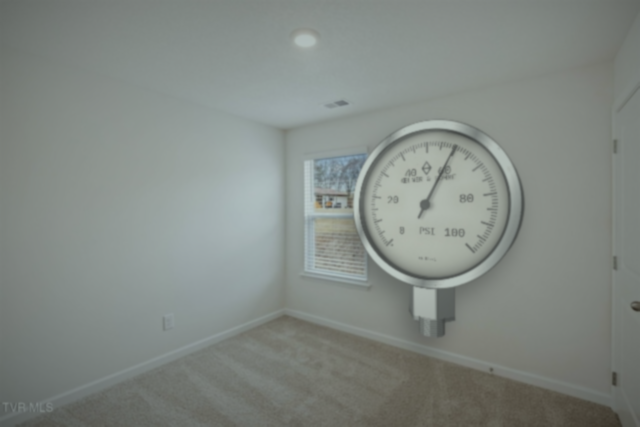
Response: 60 psi
